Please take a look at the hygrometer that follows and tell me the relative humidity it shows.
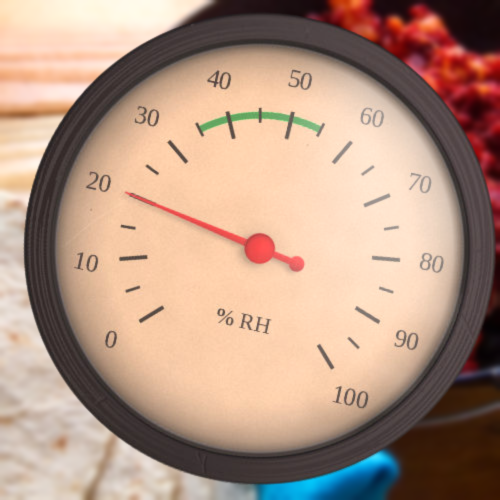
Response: 20 %
